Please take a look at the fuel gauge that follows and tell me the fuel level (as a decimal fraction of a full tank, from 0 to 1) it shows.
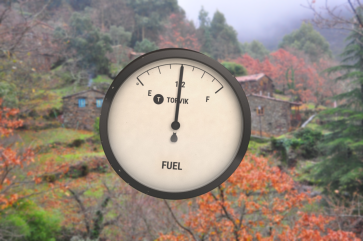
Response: 0.5
